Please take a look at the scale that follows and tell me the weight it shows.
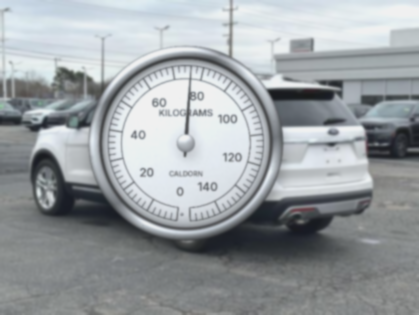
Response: 76 kg
